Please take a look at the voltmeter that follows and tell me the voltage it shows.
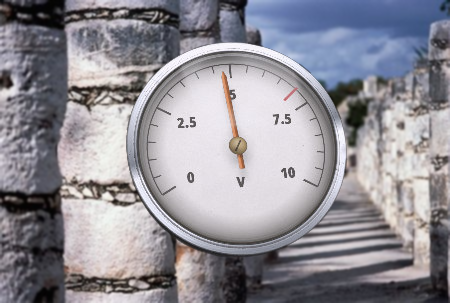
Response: 4.75 V
